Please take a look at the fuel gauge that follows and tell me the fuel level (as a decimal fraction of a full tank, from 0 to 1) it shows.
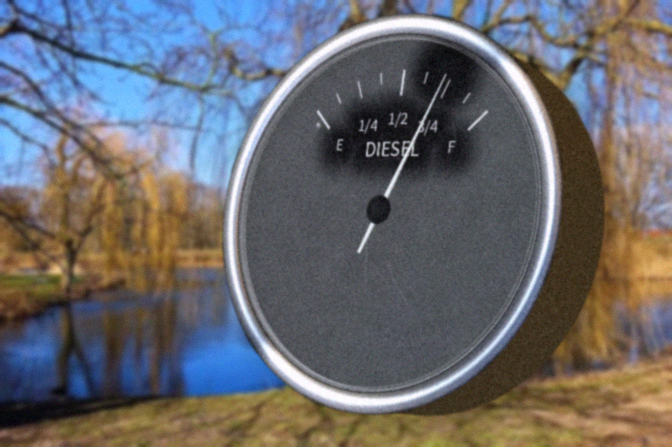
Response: 0.75
